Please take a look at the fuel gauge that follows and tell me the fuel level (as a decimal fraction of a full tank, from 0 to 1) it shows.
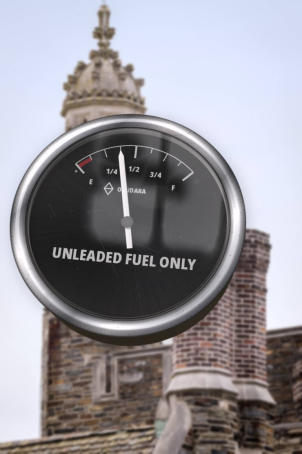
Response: 0.375
